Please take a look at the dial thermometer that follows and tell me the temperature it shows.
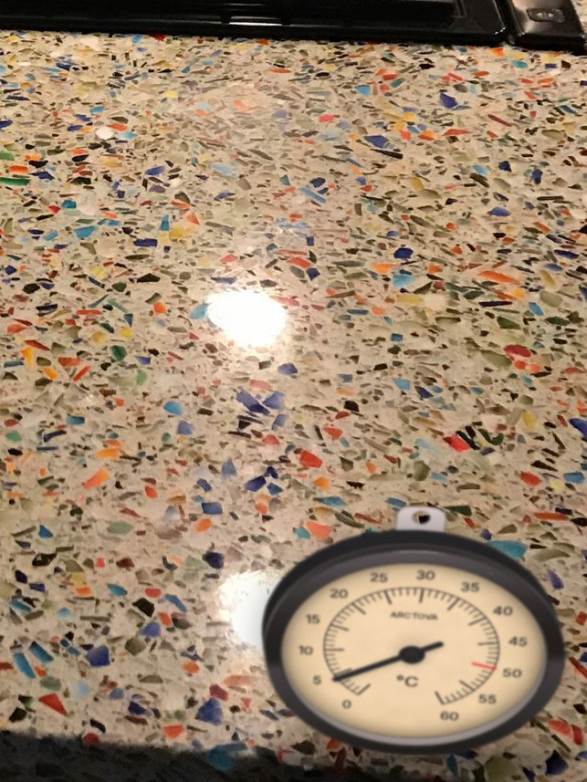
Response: 5 °C
